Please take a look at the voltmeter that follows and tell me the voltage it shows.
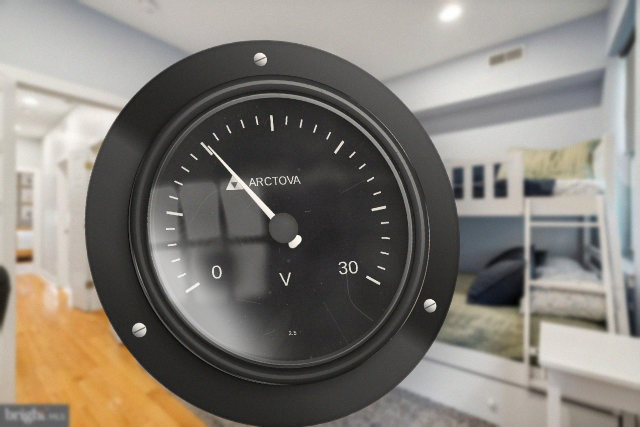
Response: 10 V
